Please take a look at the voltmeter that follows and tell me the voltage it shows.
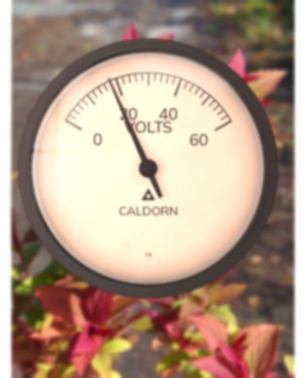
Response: 18 V
